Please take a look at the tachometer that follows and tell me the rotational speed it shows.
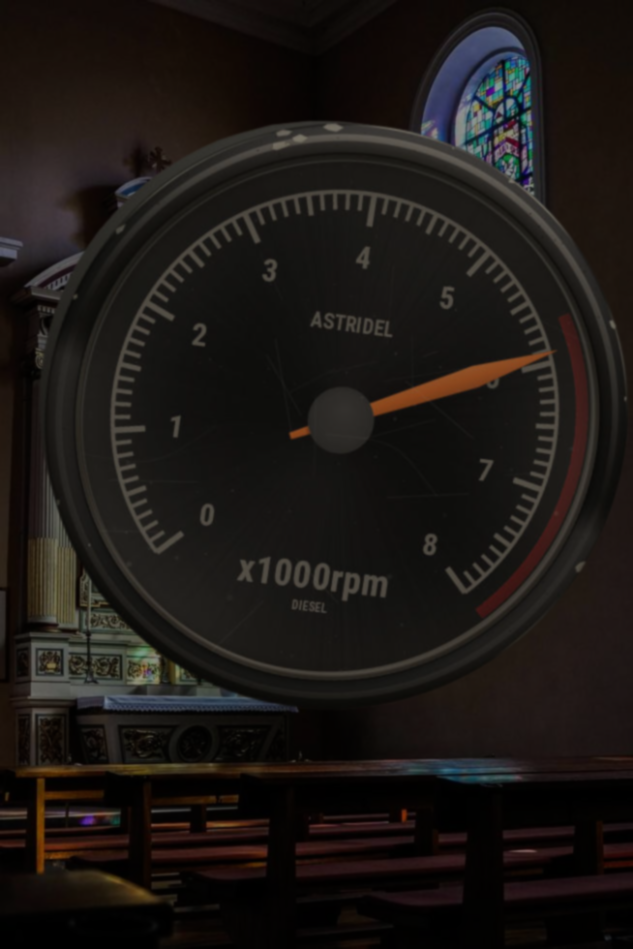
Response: 5900 rpm
